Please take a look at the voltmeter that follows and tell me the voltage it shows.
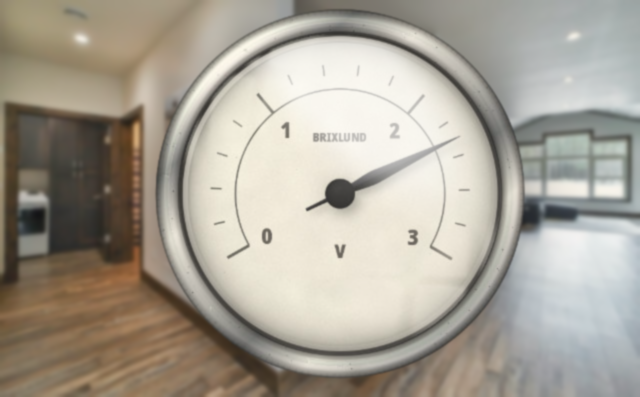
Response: 2.3 V
